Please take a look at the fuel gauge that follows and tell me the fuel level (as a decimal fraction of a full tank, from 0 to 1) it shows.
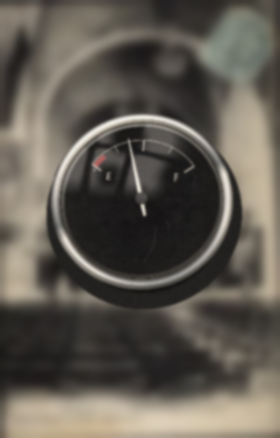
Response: 0.375
